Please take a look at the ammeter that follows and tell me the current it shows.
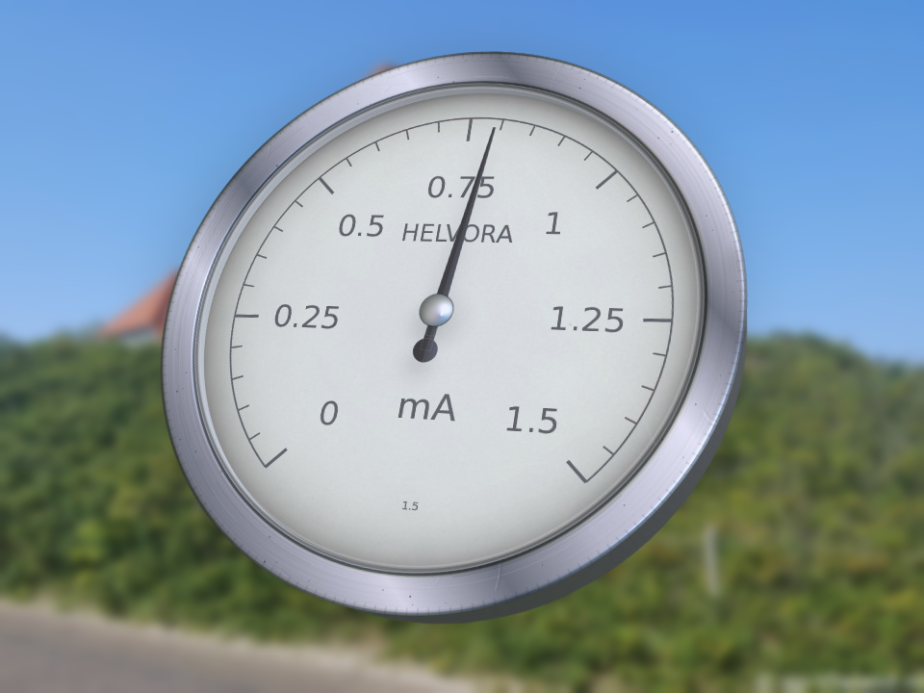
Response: 0.8 mA
